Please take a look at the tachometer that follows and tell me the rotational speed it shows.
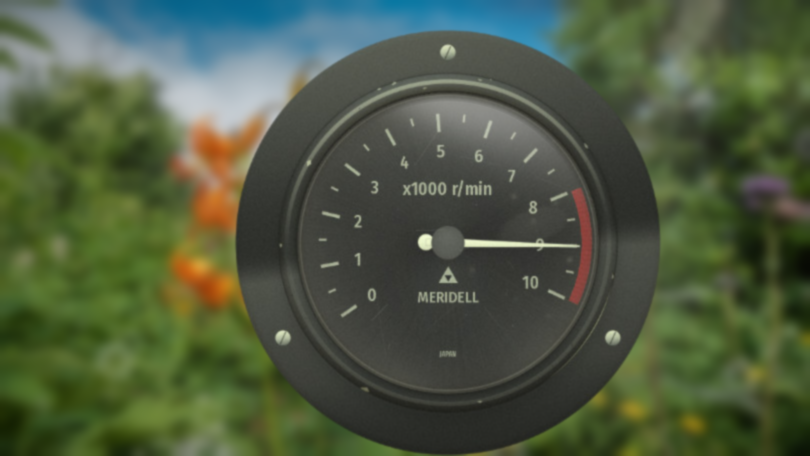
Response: 9000 rpm
